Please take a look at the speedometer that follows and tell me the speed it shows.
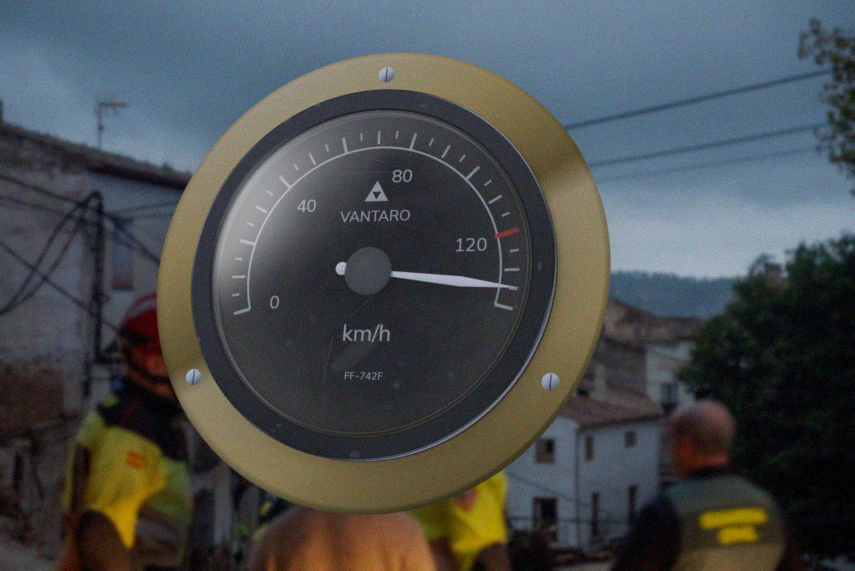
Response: 135 km/h
